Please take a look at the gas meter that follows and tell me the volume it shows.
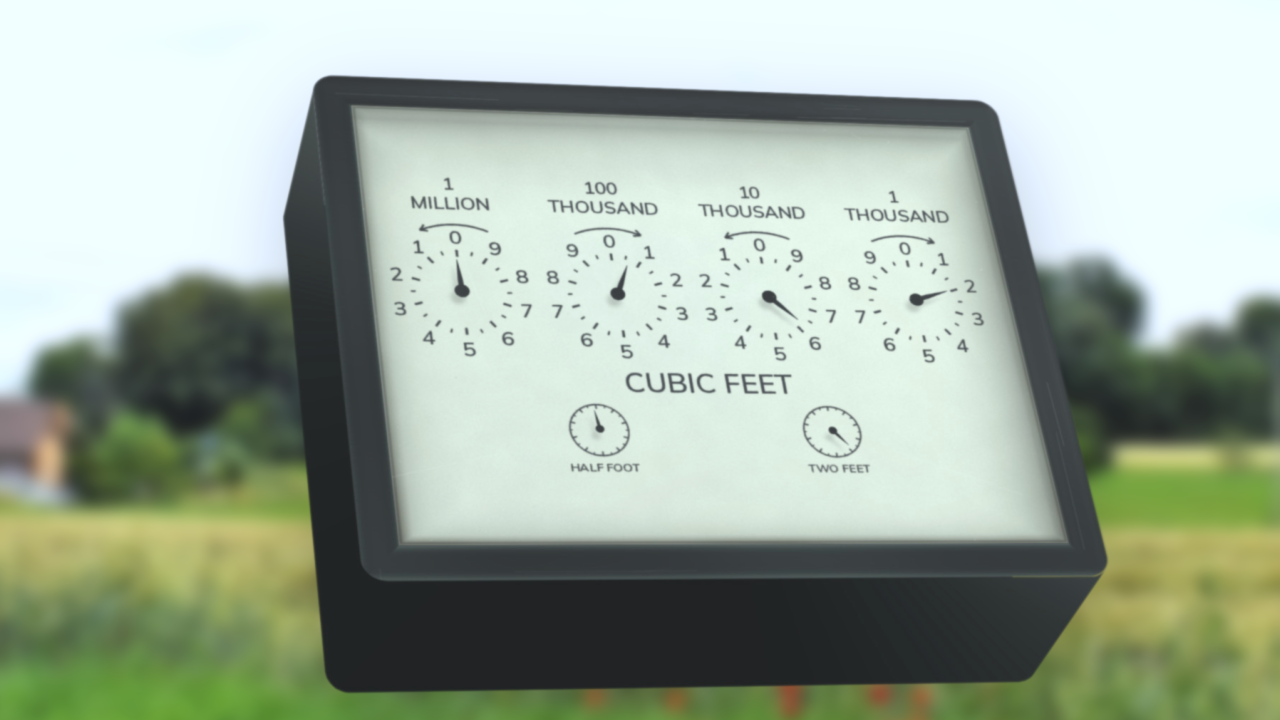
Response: 6200 ft³
